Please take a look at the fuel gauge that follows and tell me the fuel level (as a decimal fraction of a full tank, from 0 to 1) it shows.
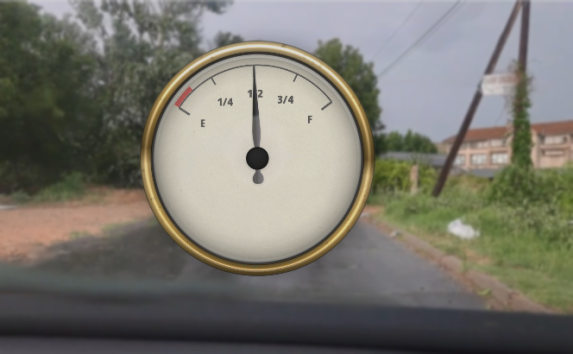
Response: 0.5
